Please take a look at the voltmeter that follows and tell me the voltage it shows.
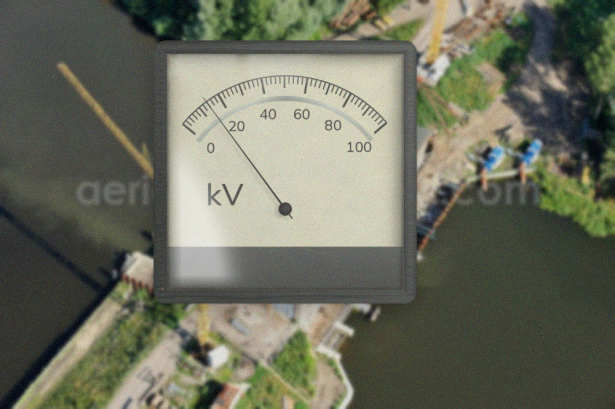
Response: 14 kV
